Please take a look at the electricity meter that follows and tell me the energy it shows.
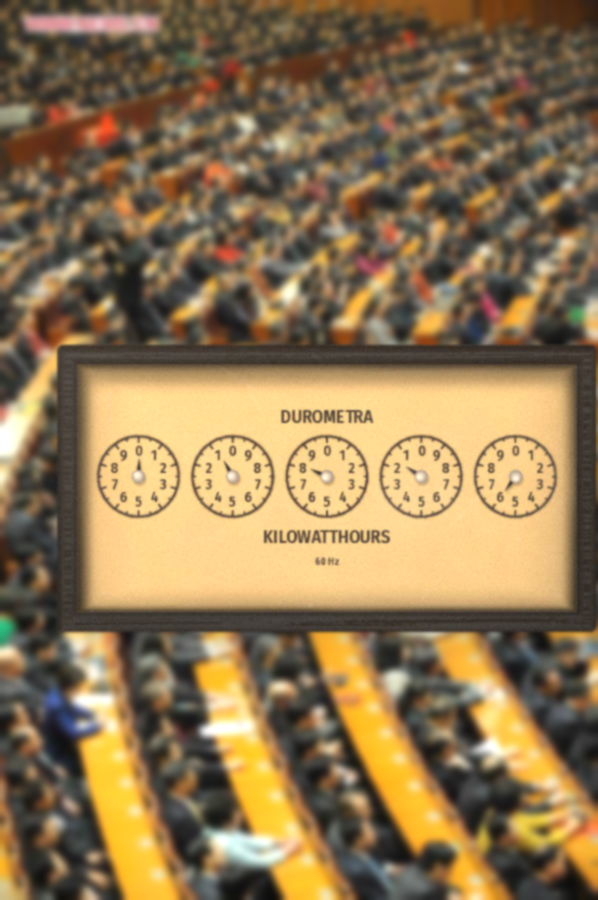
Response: 816 kWh
